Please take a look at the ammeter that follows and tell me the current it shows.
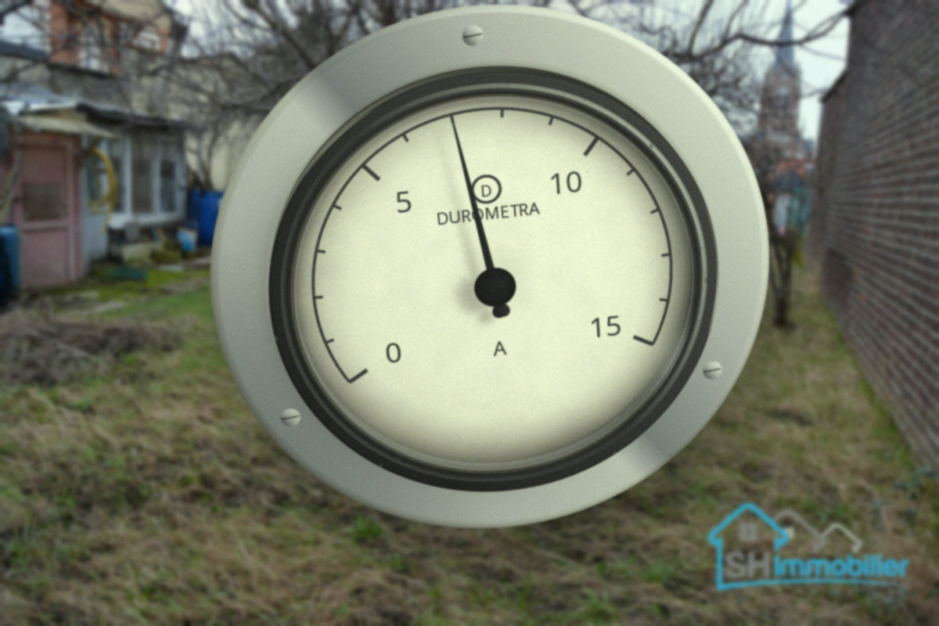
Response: 7 A
